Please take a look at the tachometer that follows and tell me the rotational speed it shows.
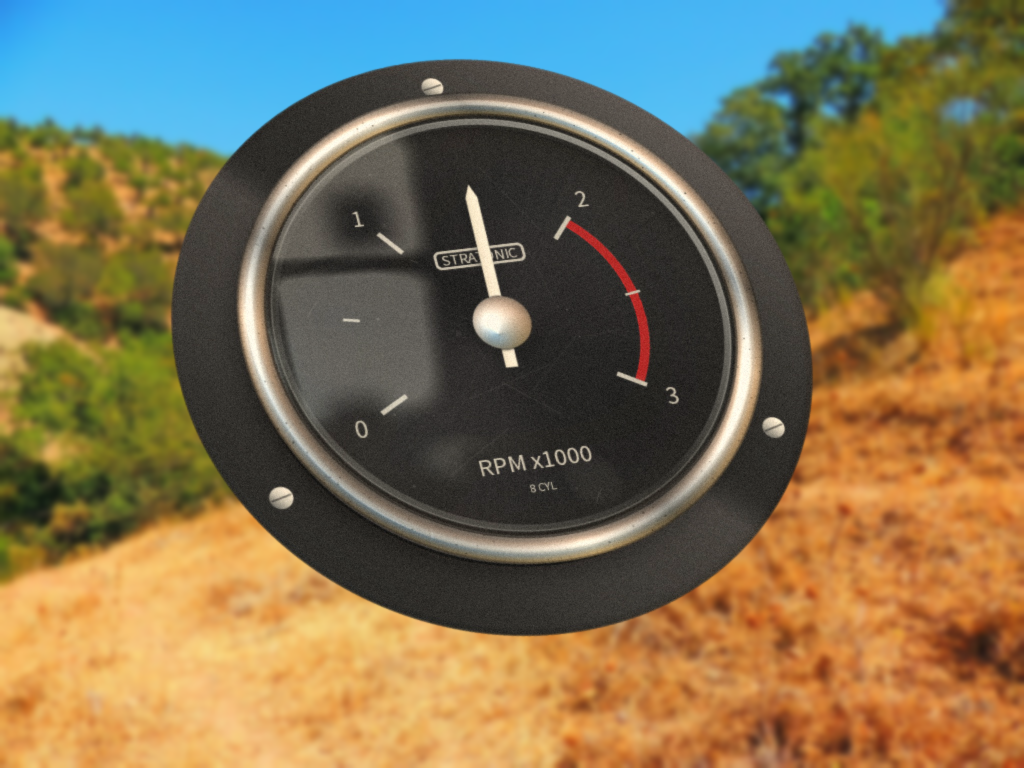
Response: 1500 rpm
